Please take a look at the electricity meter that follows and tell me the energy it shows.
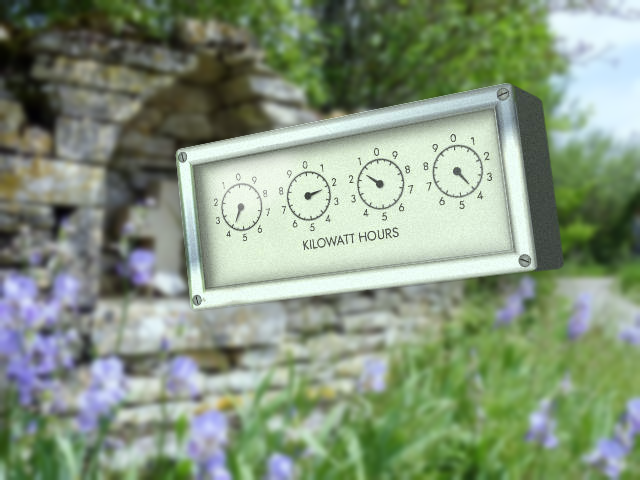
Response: 4214 kWh
